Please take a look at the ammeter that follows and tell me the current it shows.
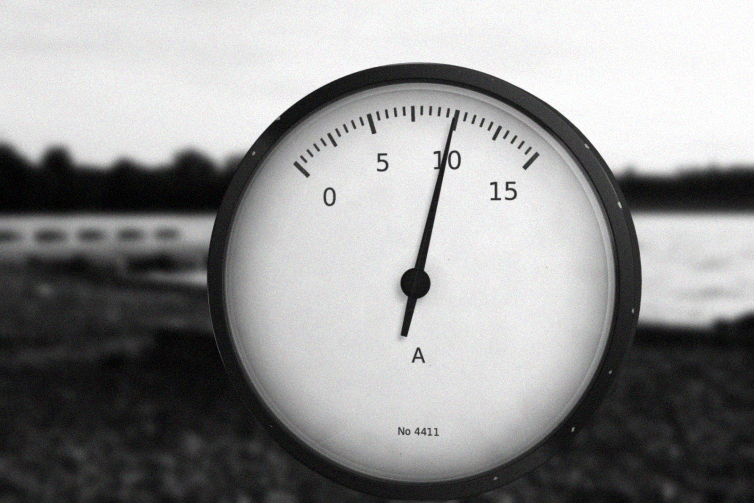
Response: 10 A
